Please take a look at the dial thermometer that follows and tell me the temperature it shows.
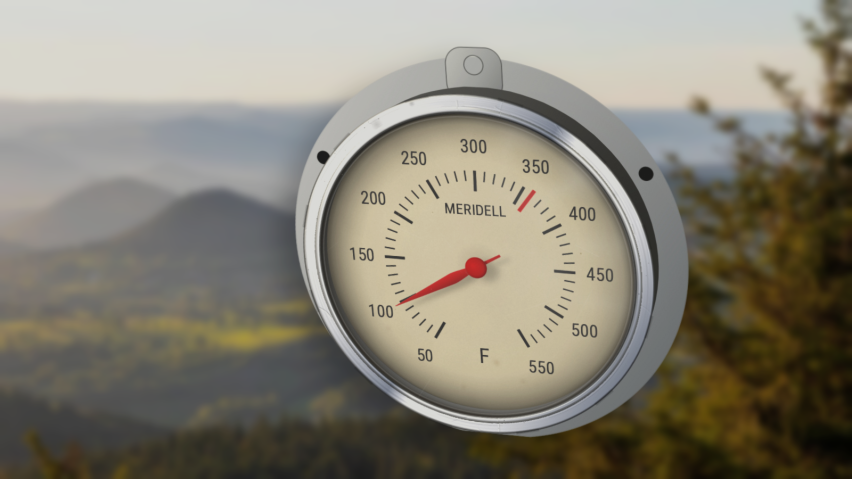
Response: 100 °F
